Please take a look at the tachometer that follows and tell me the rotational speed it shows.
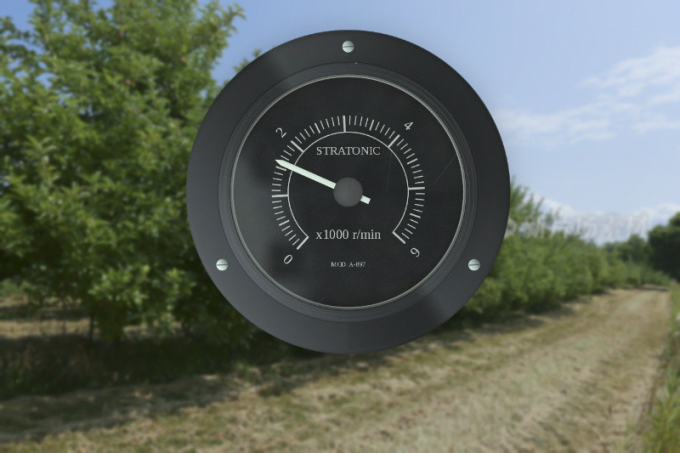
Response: 1600 rpm
